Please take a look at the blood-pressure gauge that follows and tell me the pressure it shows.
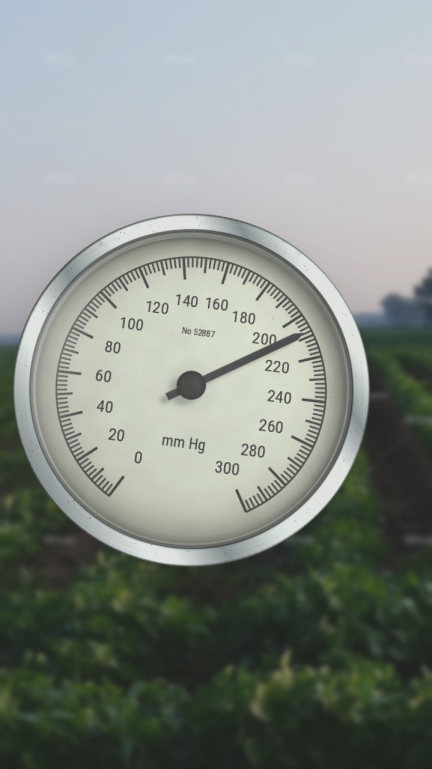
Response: 208 mmHg
